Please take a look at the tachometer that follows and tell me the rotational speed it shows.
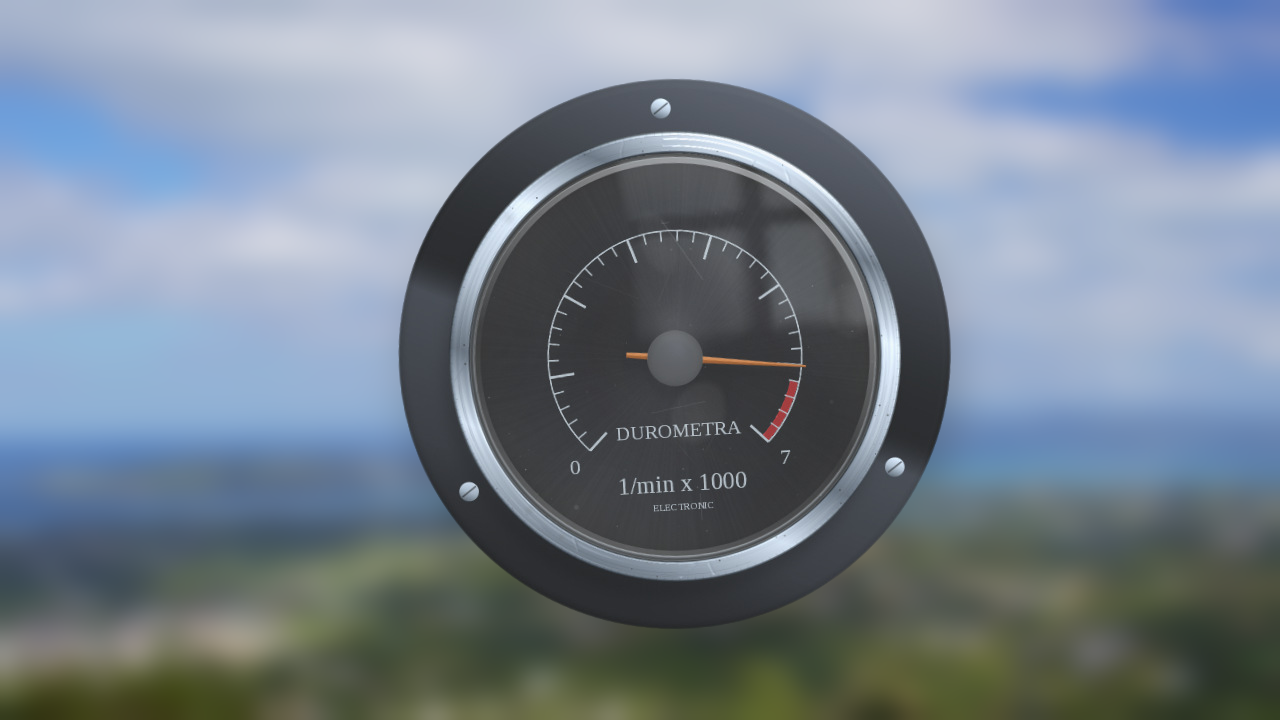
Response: 6000 rpm
